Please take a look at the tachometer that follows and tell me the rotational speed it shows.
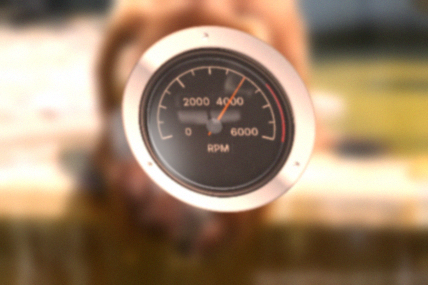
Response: 4000 rpm
